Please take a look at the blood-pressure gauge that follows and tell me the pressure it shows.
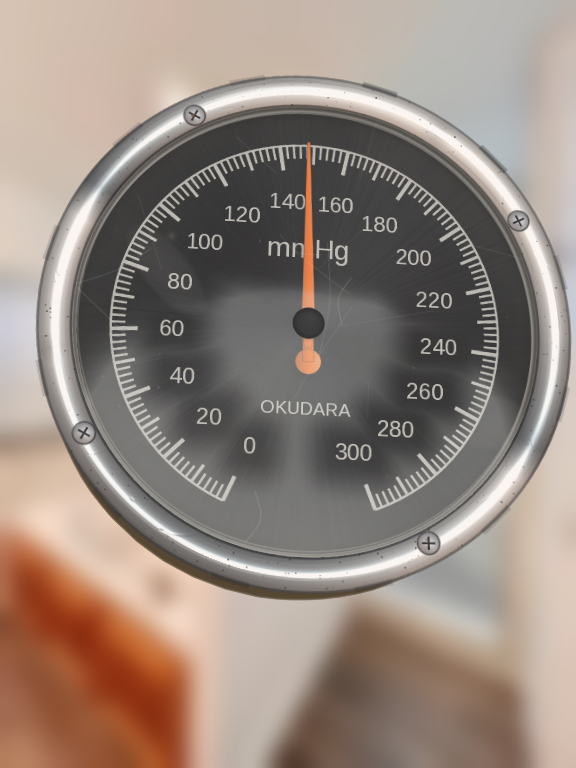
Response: 148 mmHg
